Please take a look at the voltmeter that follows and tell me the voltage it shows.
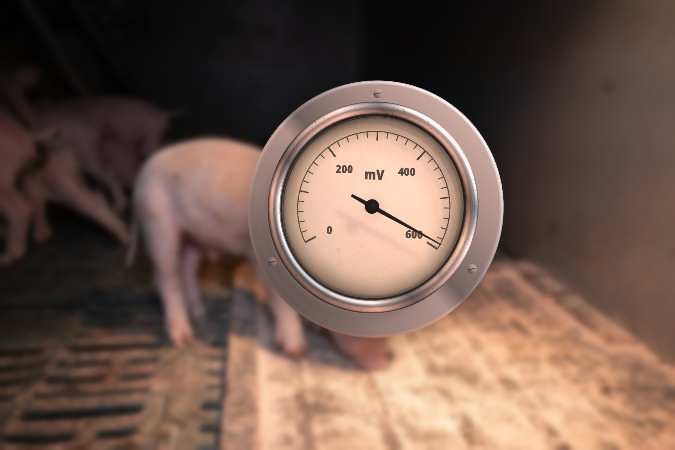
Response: 590 mV
